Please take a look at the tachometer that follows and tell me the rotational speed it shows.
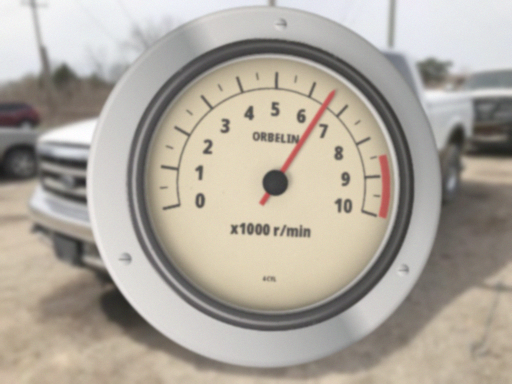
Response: 6500 rpm
